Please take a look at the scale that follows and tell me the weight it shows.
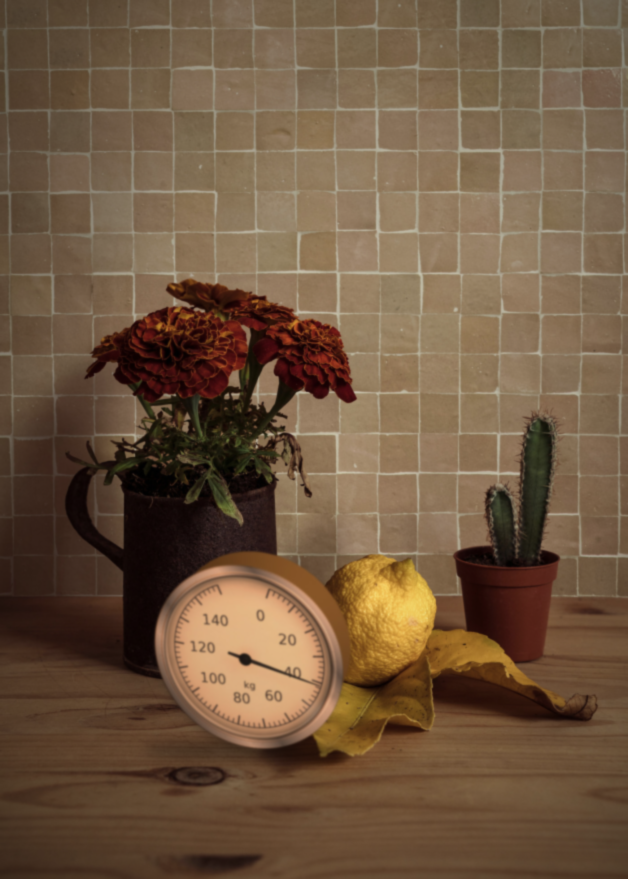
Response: 40 kg
